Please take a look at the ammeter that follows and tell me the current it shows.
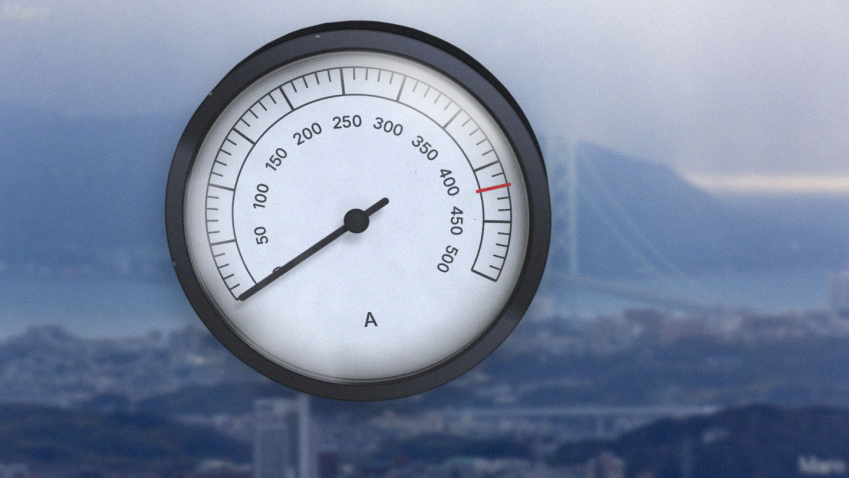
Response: 0 A
